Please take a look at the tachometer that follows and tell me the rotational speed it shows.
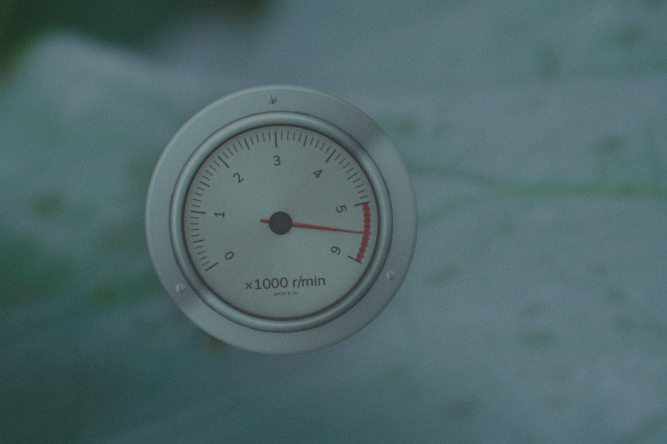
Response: 5500 rpm
